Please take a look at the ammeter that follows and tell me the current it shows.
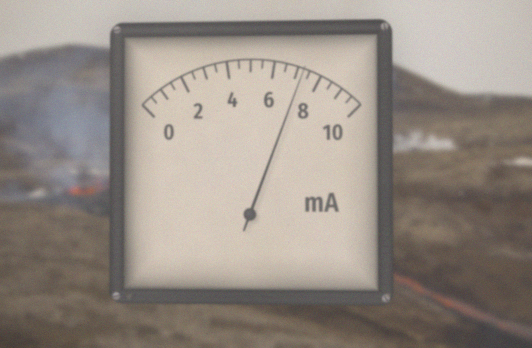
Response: 7.25 mA
